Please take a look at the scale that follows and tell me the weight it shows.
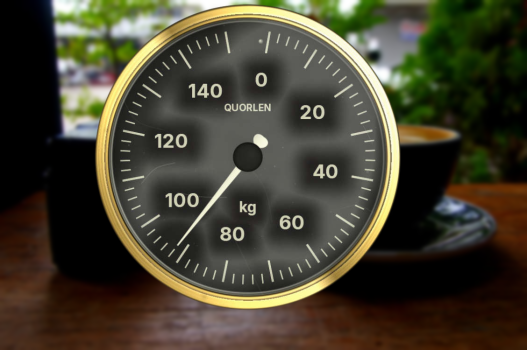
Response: 92 kg
